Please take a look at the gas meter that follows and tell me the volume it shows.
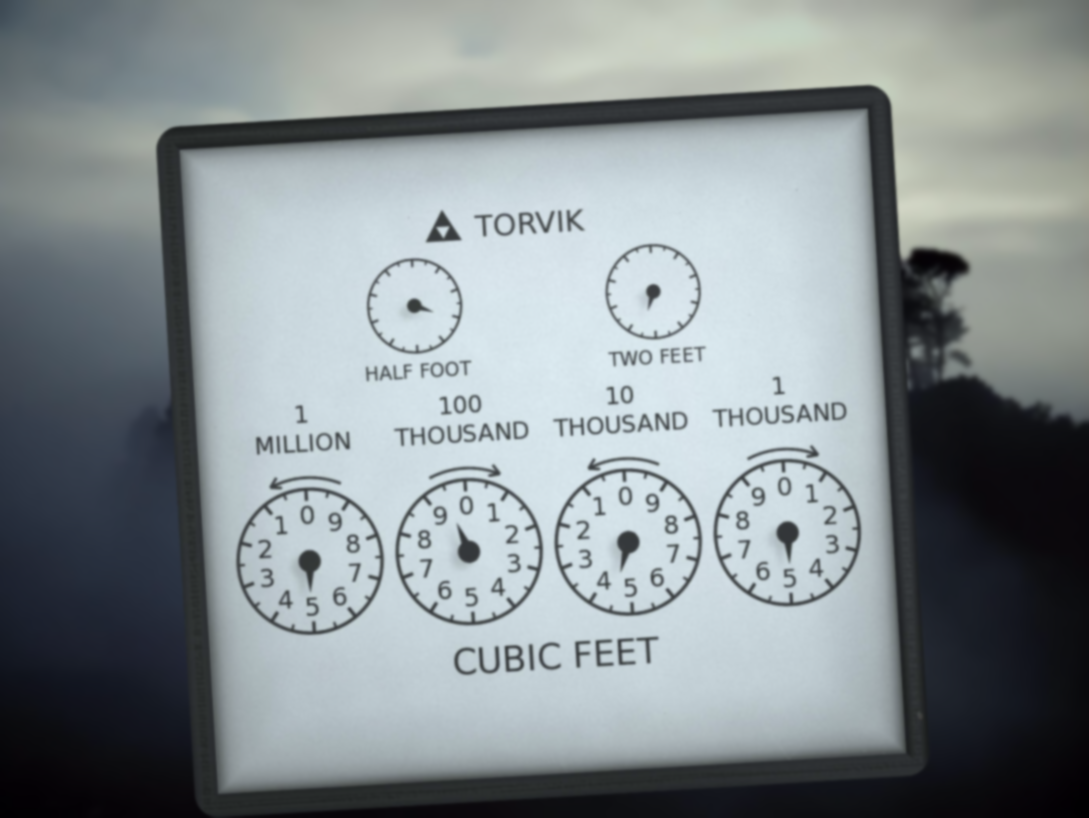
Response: 494500 ft³
